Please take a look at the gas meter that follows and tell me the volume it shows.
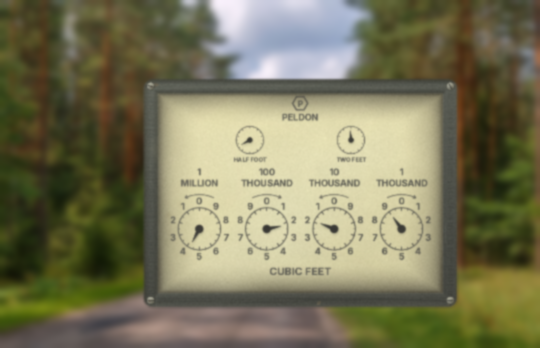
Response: 421900 ft³
